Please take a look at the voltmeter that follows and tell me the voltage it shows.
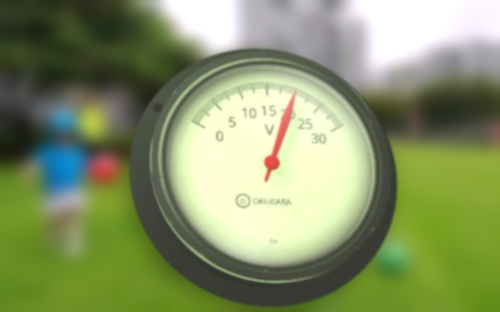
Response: 20 V
